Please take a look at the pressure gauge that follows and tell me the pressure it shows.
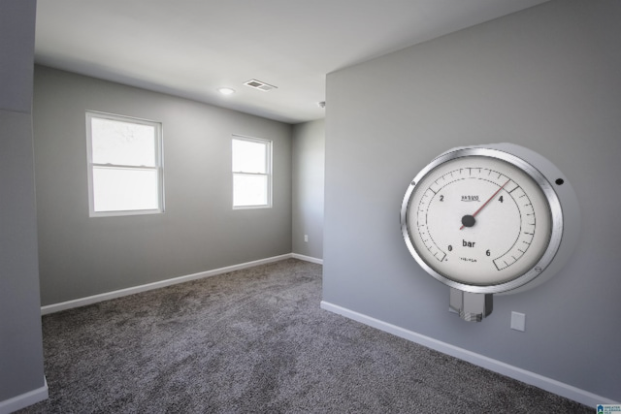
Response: 3.8 bar
